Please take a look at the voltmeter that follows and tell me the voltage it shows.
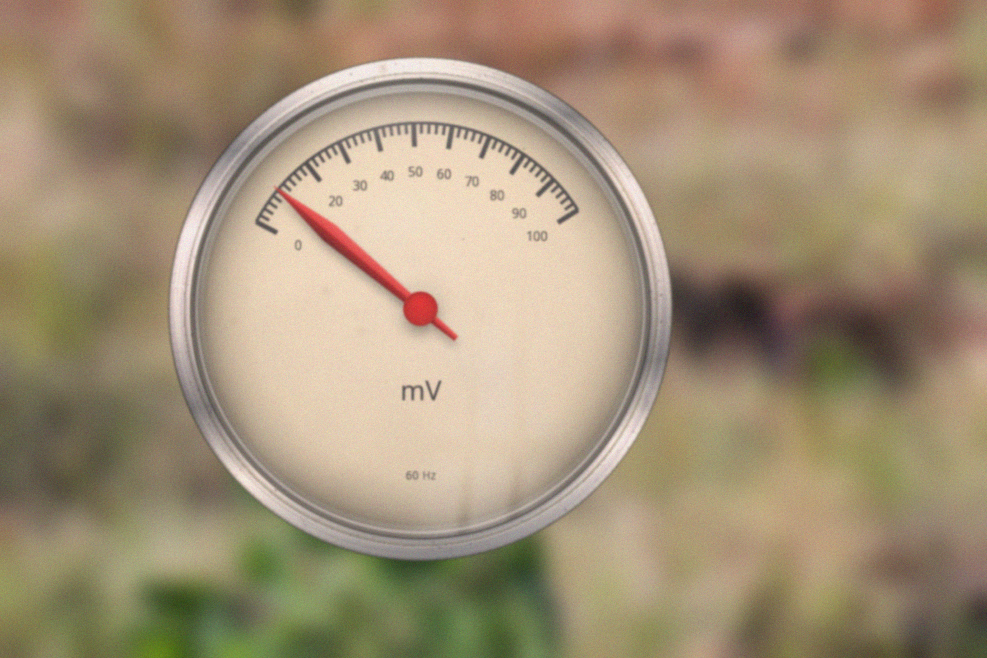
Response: 10 mV
